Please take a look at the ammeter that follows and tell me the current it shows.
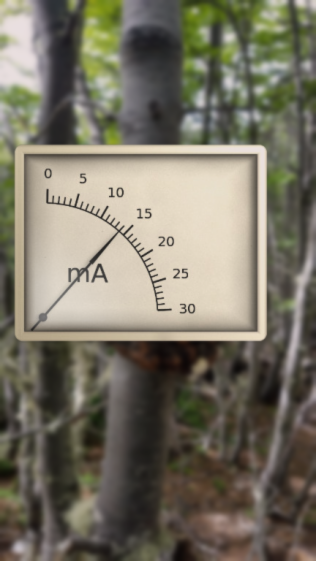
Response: 14 mA
